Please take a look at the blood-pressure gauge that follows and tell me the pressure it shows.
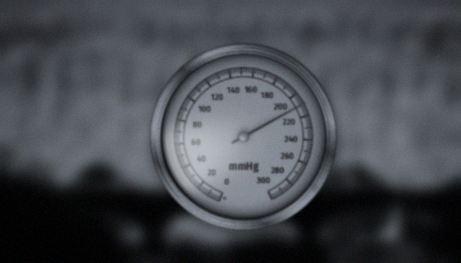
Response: 210 mmHg
